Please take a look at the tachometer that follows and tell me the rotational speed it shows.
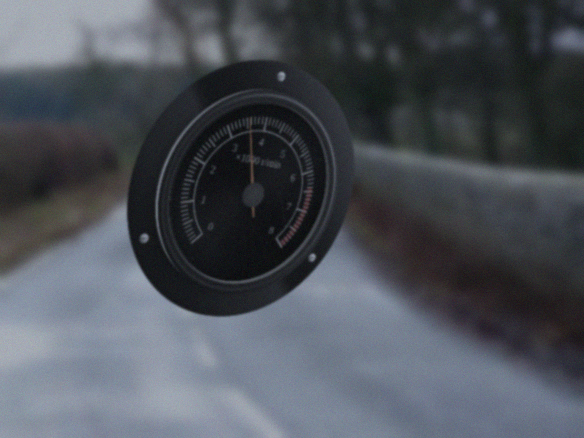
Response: 3500 rpm
